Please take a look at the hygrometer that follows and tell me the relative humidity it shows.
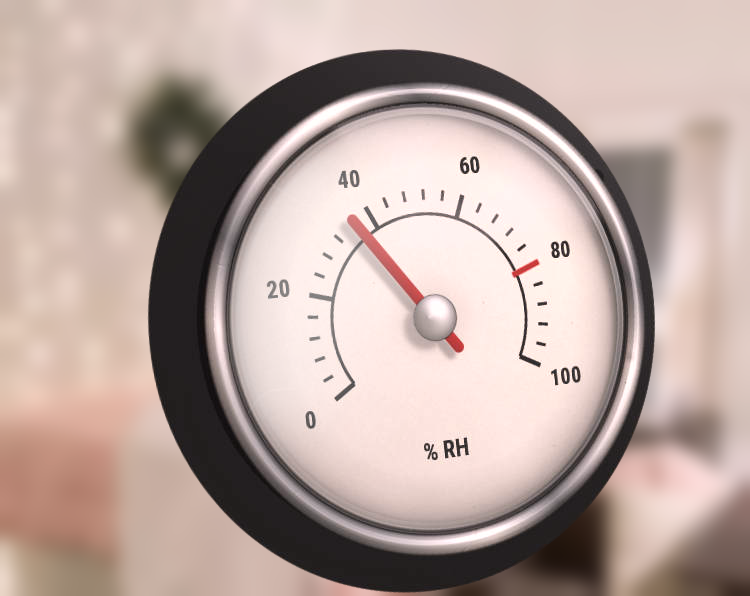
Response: 36 %
